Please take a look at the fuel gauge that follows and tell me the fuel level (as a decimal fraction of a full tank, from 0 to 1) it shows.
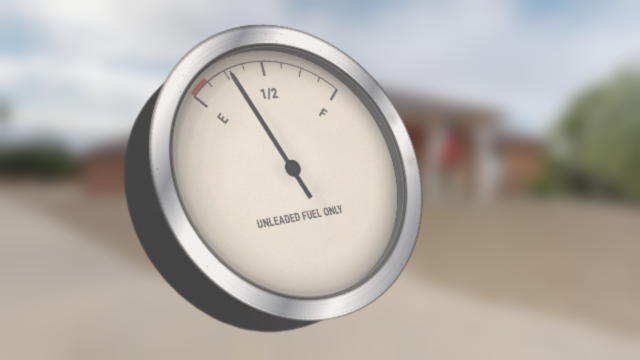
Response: 0.25
